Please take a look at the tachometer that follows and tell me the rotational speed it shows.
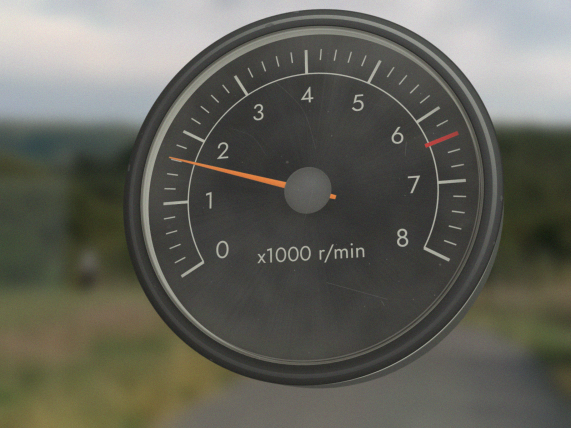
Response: 1600 rpm
